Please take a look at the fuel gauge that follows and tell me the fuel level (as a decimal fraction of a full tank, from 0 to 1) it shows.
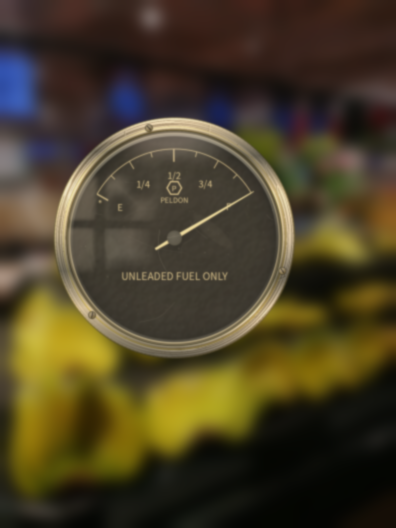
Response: 1
